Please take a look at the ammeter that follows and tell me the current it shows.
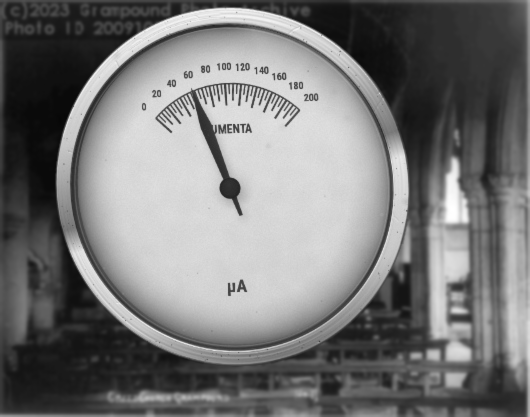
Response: 60 µA
